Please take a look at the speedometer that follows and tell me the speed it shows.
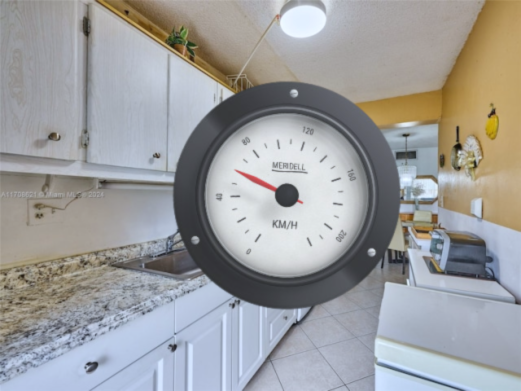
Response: 60 km/h
